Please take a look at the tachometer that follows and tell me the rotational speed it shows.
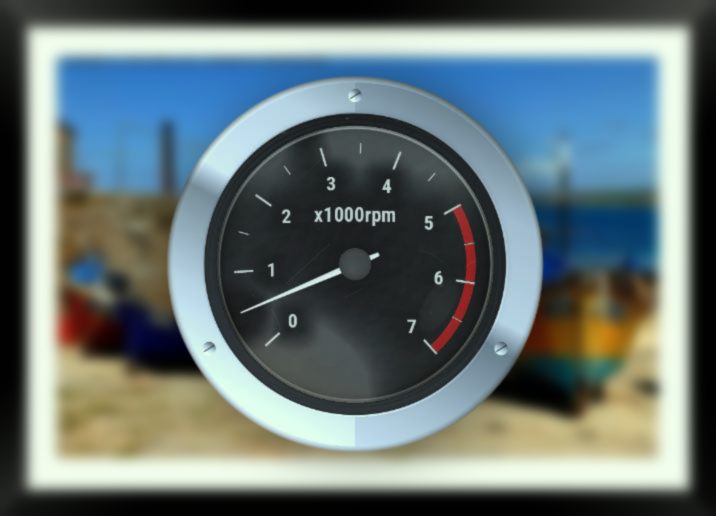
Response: 500 rpm
